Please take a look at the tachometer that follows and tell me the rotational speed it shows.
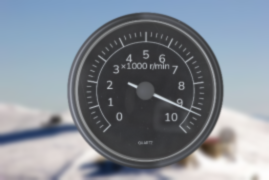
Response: 9200 rpm
